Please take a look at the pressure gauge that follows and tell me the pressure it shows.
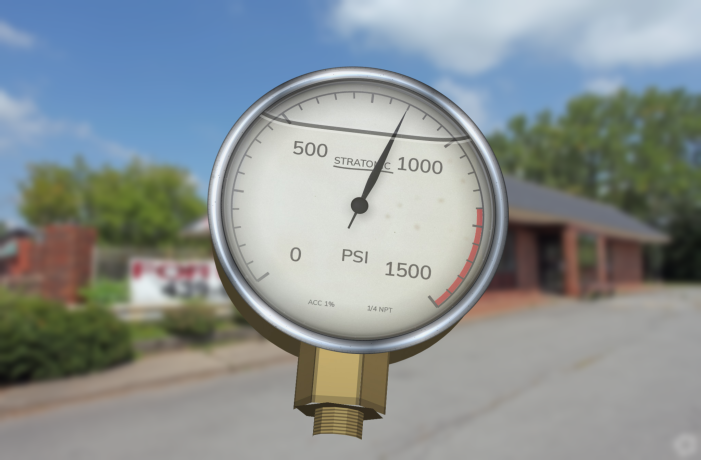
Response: 850 psi
